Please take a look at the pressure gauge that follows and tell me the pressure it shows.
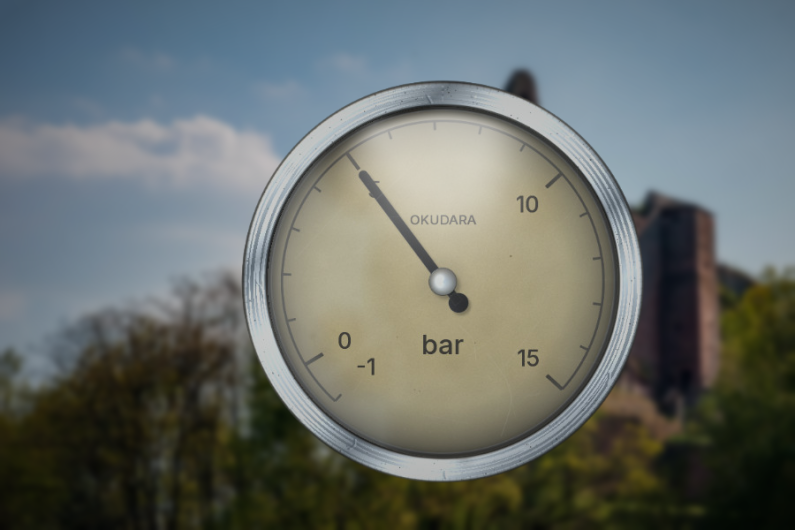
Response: 5 bar
